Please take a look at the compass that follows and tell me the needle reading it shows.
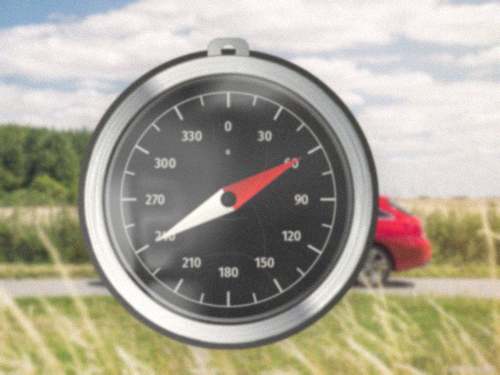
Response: 60 °
